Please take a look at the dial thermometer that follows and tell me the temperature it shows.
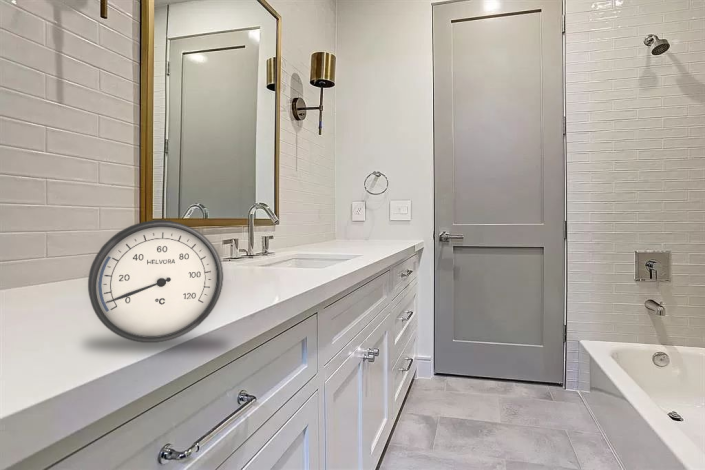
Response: 5 °C
